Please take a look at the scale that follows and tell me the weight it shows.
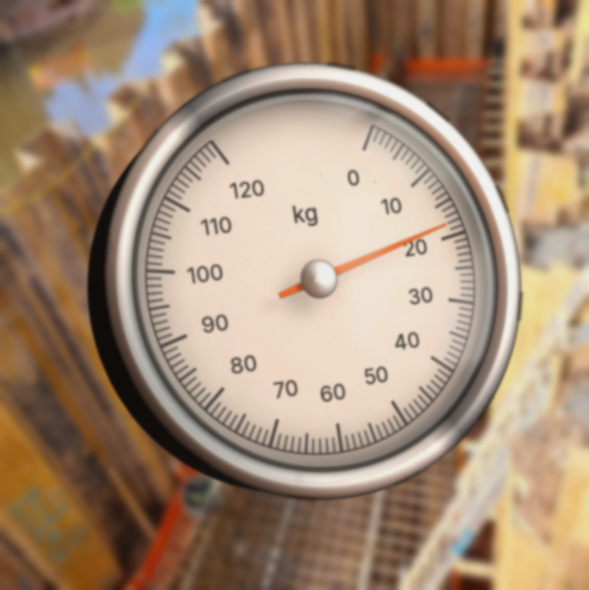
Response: 18 kg
